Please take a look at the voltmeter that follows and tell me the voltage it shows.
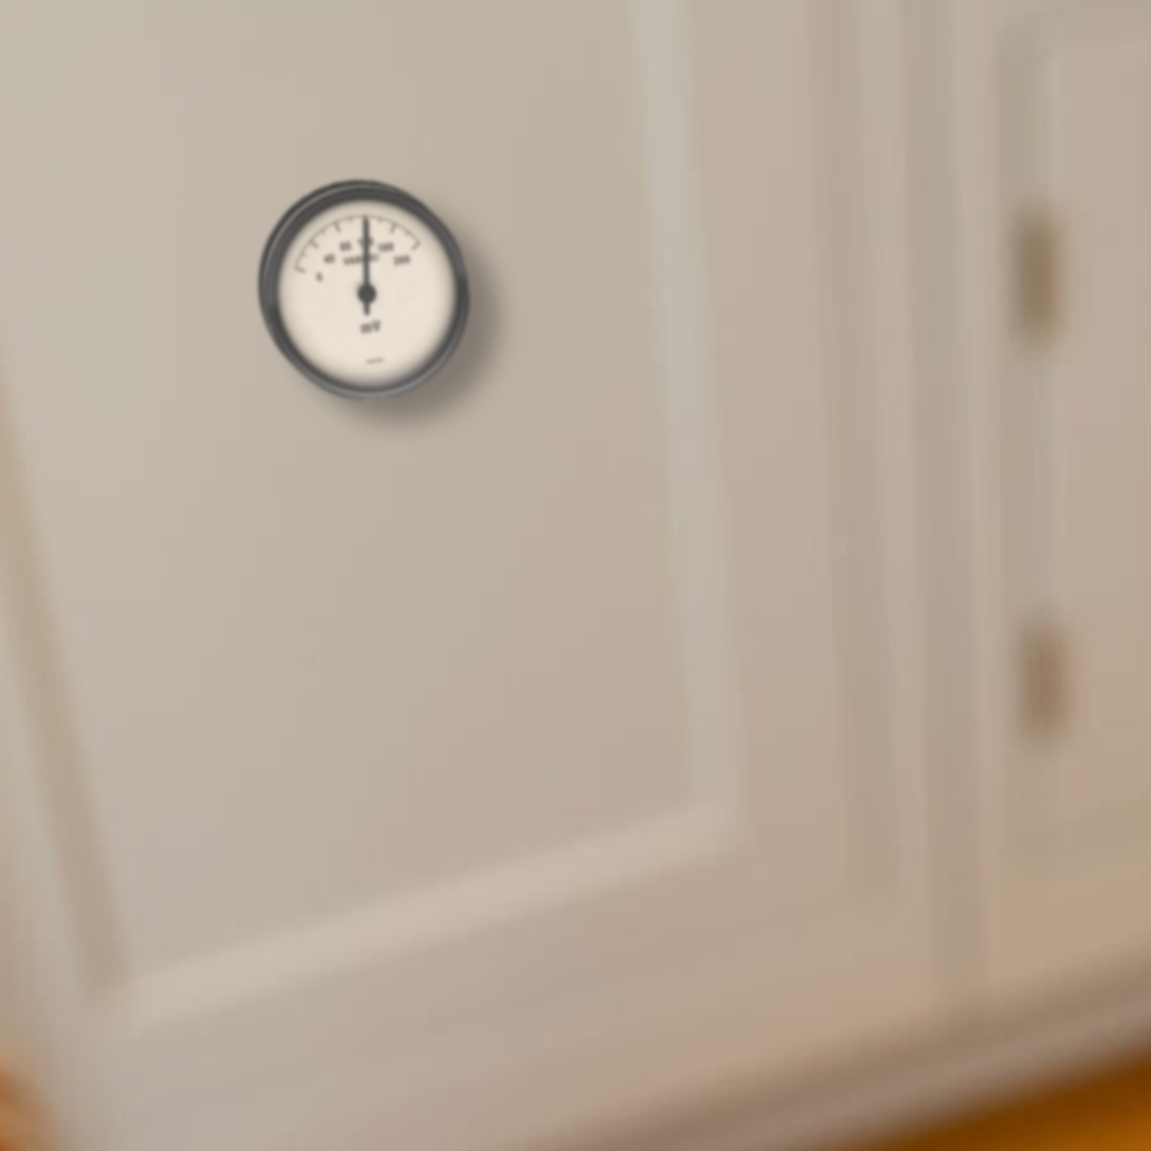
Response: 120 mV
